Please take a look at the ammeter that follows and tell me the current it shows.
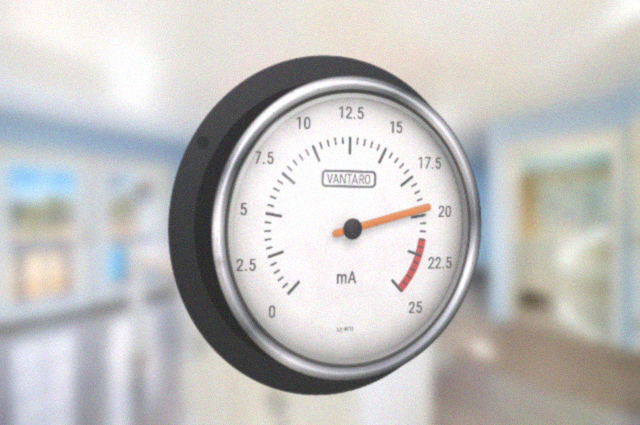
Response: 19.5 mA
